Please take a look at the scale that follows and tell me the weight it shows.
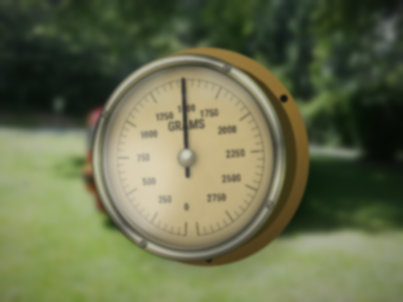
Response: 1500 g
